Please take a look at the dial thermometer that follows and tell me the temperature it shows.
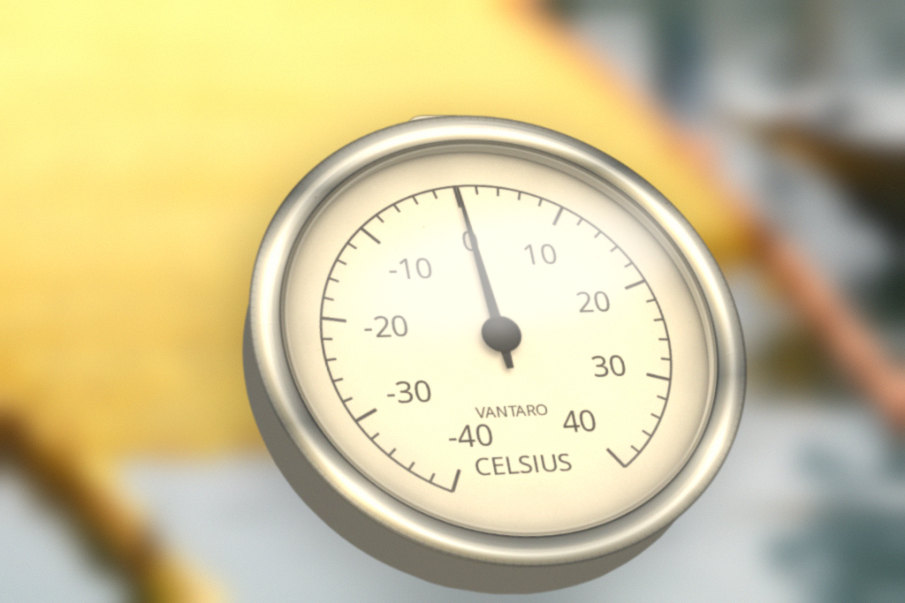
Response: 0 °C
